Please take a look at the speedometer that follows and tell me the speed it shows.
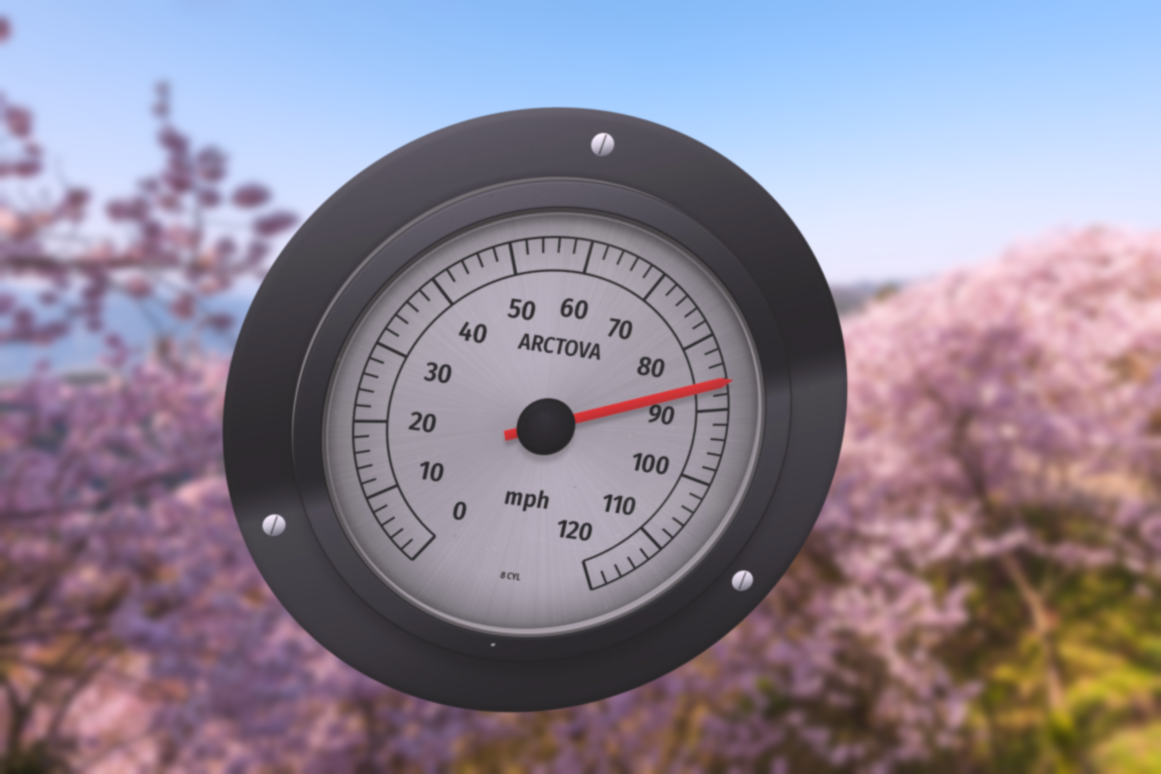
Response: 86 mph
